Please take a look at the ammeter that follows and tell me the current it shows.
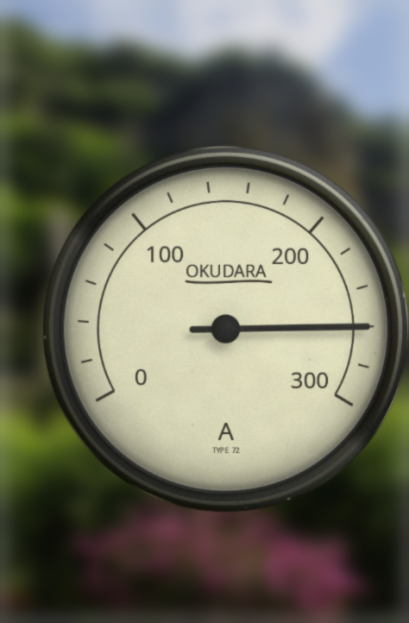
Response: 260 A
